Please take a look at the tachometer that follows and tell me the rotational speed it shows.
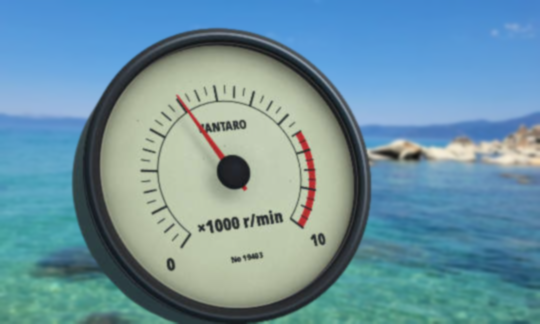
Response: 4000 rpm
